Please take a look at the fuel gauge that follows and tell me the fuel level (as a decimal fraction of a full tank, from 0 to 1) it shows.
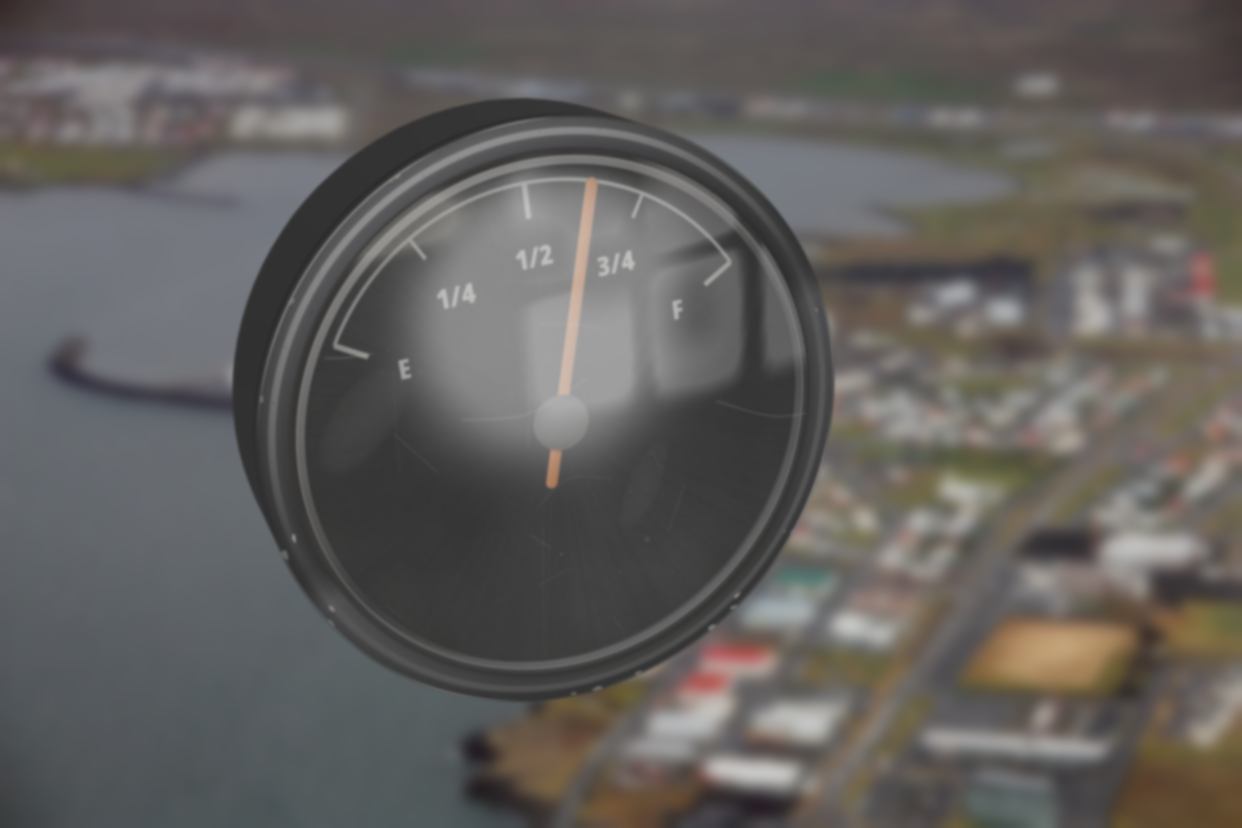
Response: 0.625
